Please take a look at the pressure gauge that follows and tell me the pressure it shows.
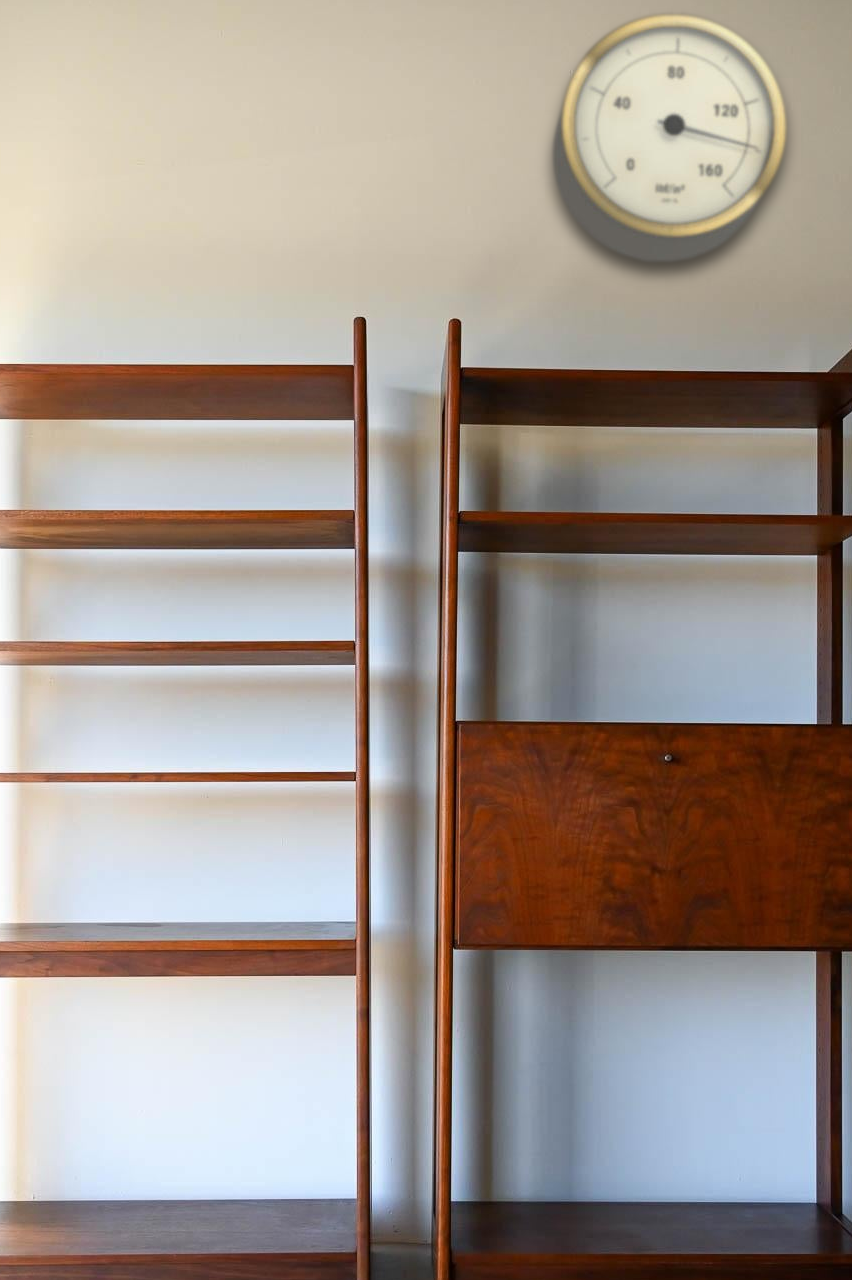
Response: 140 psi
